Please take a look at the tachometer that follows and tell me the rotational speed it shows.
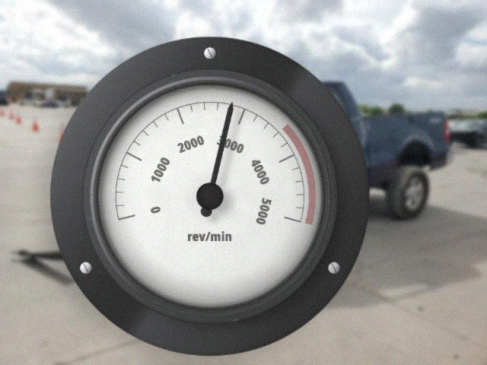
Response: 2800 rpm
